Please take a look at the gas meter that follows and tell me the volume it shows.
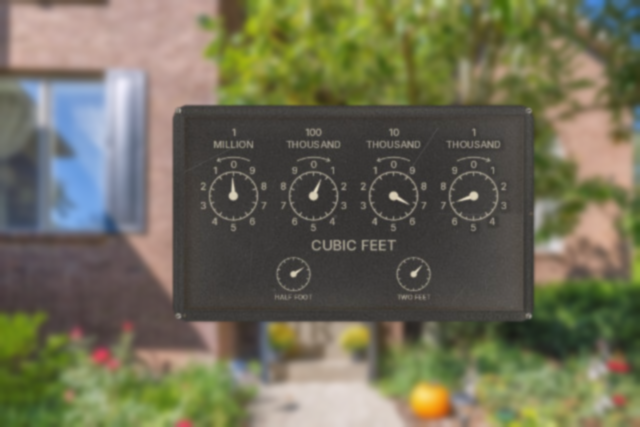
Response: 6700 ft³
